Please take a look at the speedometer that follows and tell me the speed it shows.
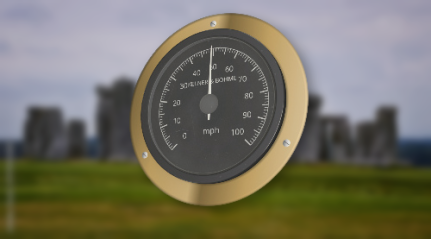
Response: 50 mph
